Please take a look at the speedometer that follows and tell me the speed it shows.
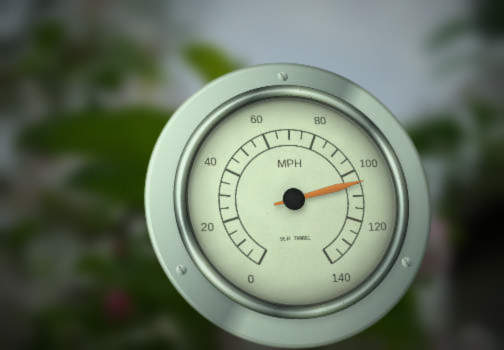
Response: 105 mph
